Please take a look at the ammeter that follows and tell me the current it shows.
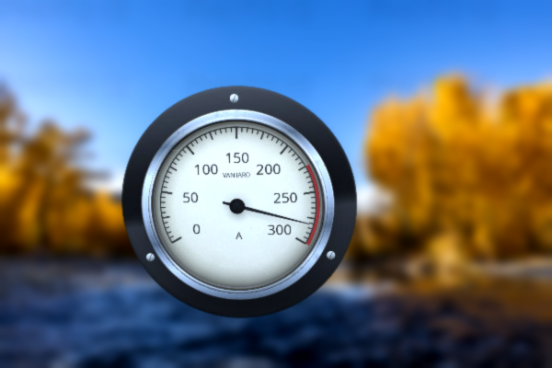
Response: 280 A
